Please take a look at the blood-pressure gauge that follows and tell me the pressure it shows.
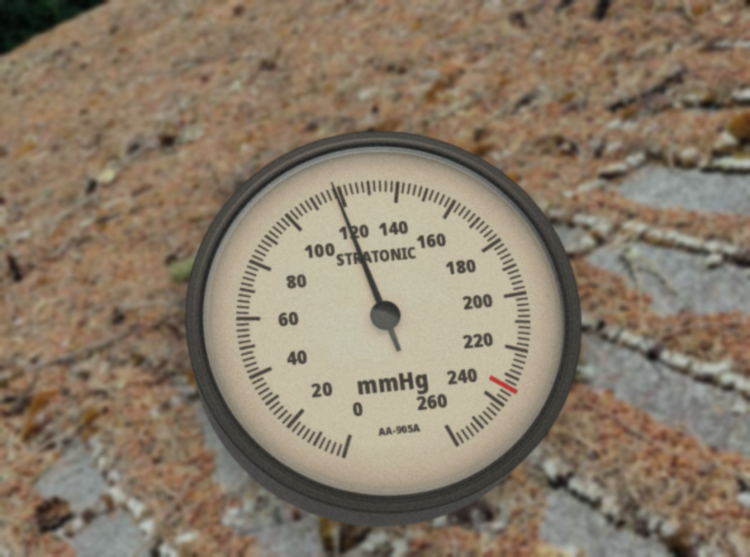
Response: 118 mmHg
